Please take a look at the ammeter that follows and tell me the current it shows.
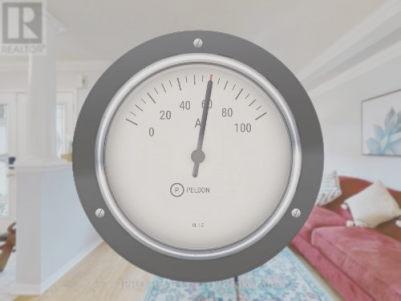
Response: 60 A
